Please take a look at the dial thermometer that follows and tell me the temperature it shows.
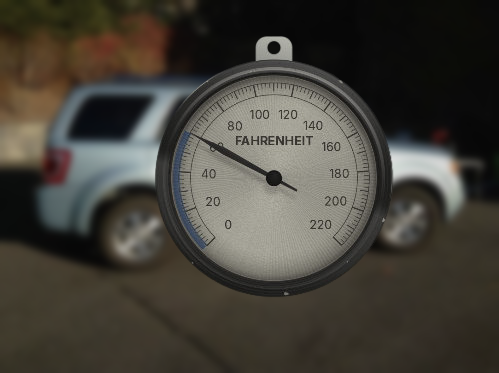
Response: 60 °F
